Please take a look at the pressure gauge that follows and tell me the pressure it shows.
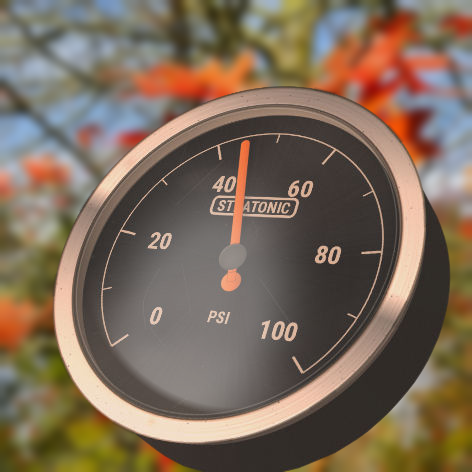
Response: 45 psi
